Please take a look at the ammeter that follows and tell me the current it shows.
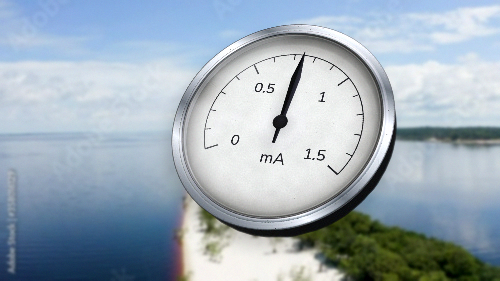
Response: 0.75 mA
